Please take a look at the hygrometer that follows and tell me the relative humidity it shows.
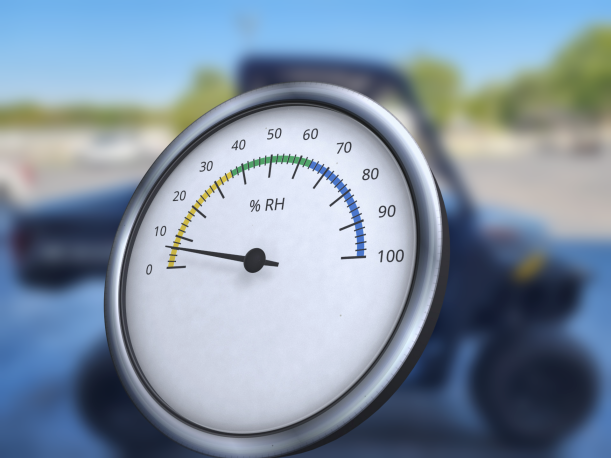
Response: 6 %
